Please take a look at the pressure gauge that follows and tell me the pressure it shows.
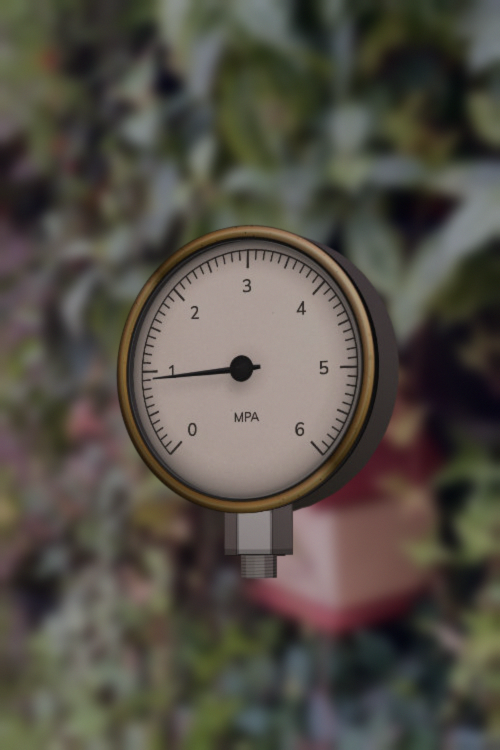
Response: 0.9 MPa
